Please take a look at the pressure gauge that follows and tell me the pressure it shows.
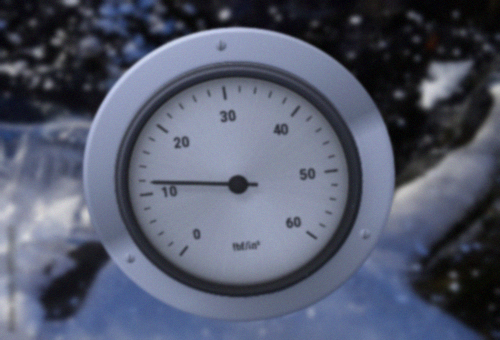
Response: 12 psi
